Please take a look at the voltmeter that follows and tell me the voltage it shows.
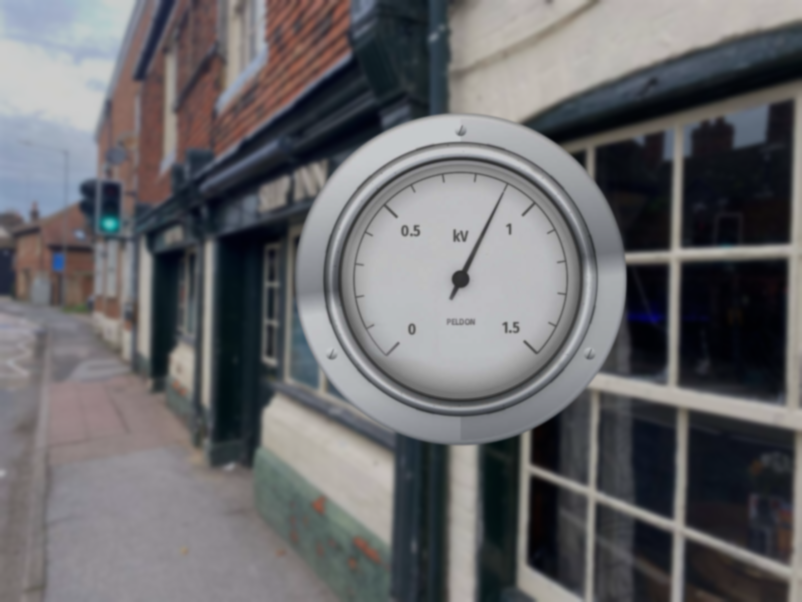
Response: 0.9 kV
